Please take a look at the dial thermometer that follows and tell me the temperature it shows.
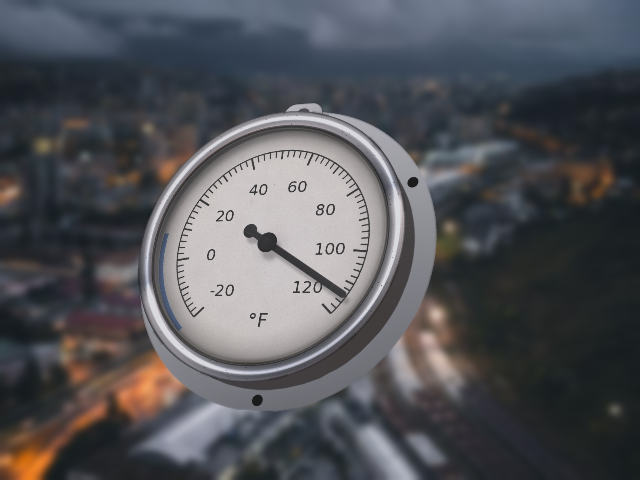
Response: 114 °F
